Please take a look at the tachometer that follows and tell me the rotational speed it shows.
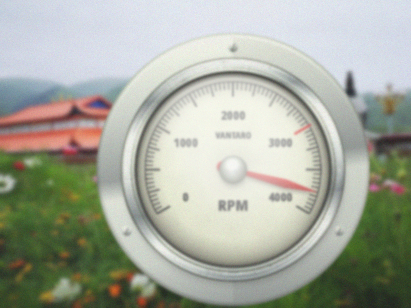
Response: 3750 rpm
